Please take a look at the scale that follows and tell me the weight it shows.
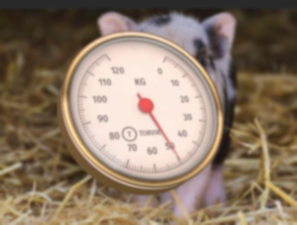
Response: 50 kg
